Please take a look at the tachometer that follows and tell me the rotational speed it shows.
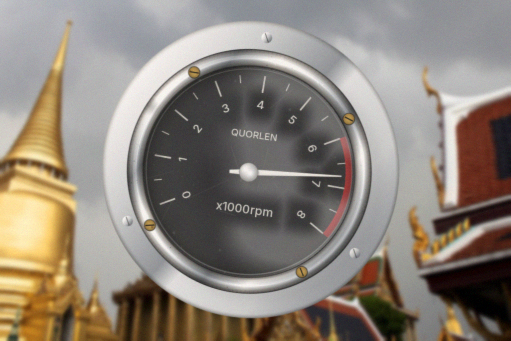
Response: 6750 rpm
